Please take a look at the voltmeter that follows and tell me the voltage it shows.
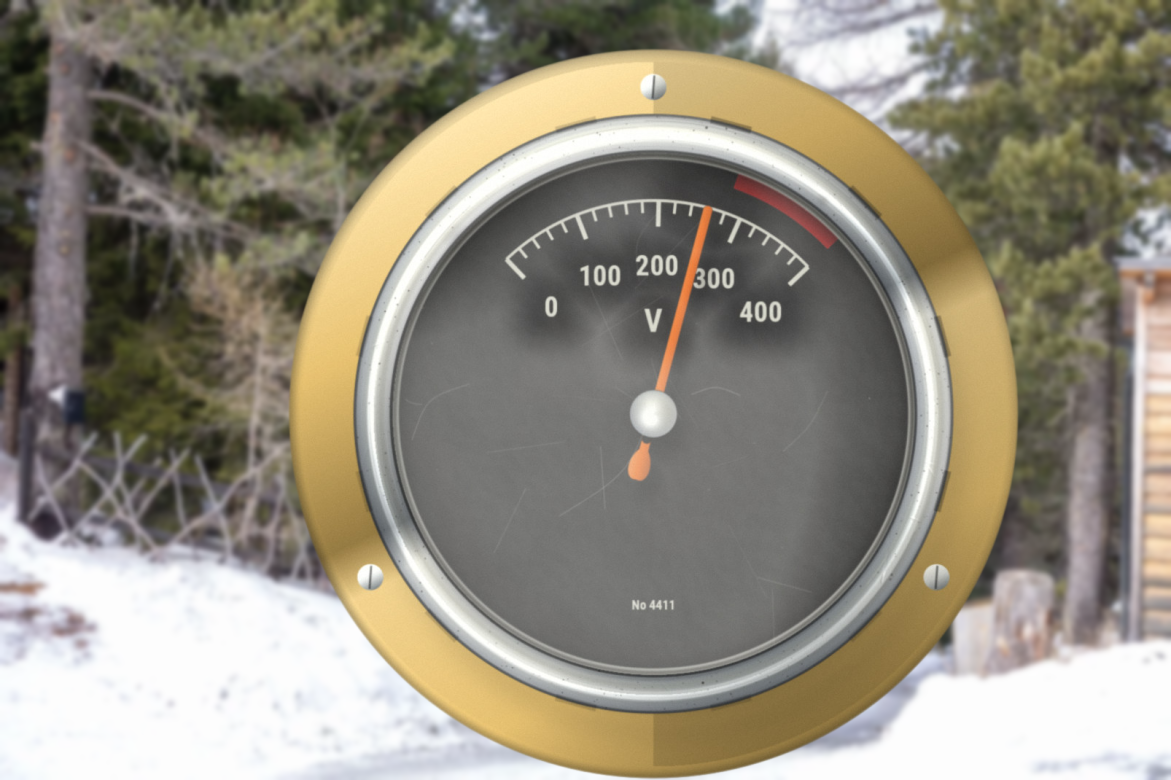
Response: 260 V
